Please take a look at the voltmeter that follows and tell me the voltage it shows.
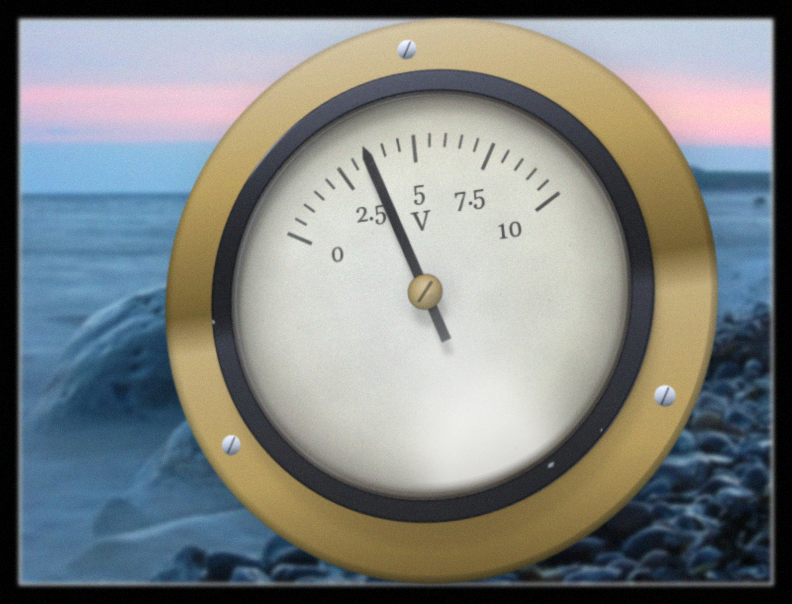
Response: 3.5 V
